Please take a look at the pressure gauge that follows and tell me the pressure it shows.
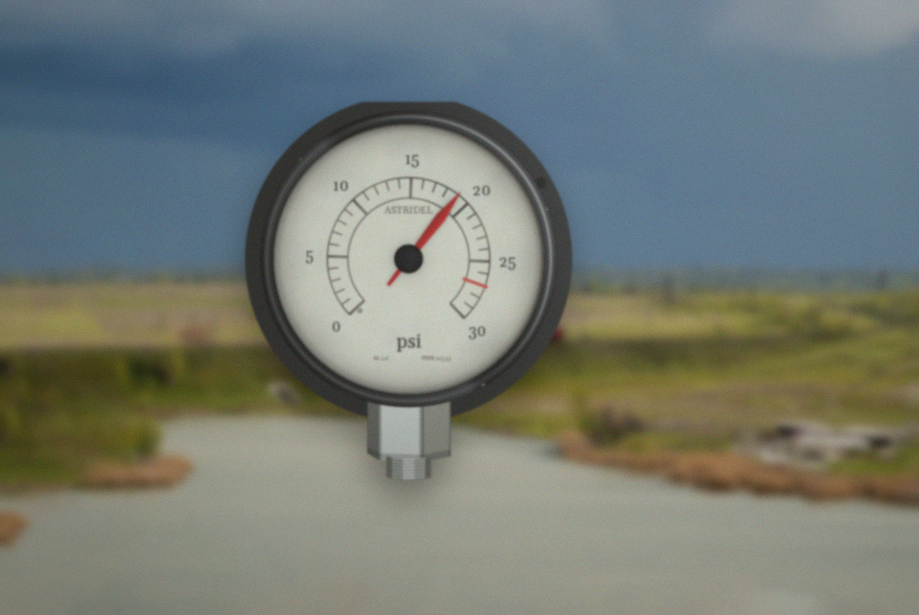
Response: 19 psi
